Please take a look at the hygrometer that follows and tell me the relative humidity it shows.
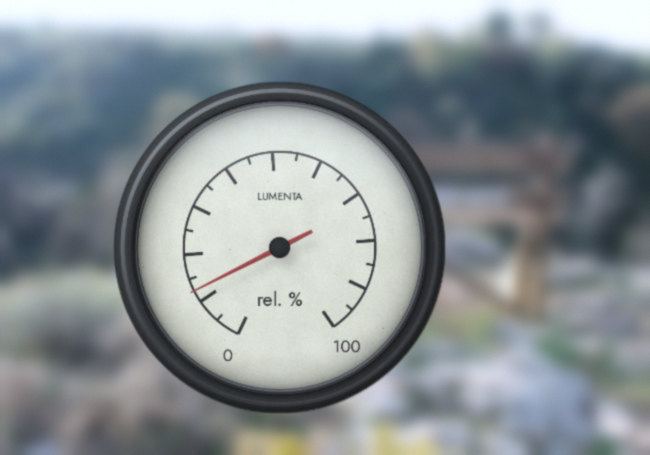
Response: 12.5 %
